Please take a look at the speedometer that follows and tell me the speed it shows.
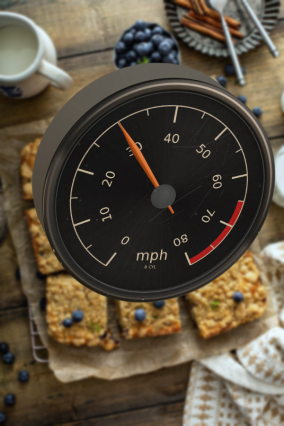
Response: 30 mph
